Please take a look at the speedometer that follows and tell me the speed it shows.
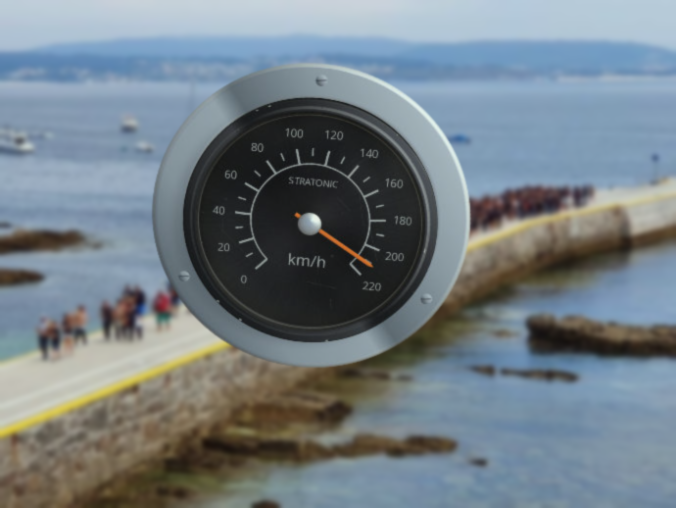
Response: 210 km/h
